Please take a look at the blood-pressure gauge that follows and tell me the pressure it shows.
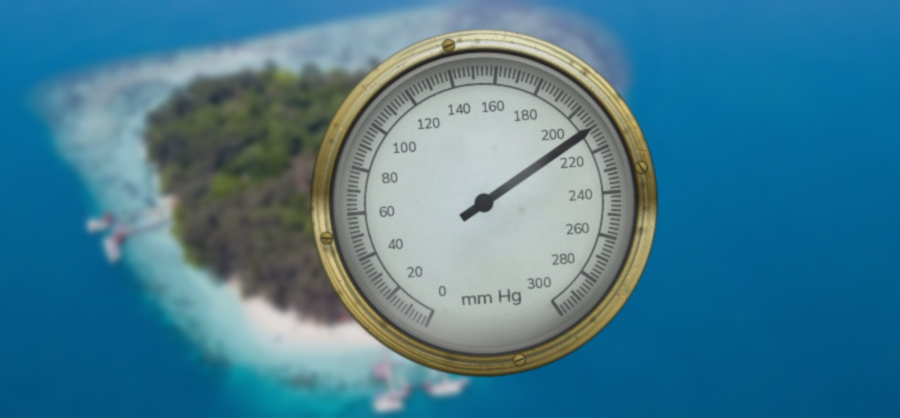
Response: 210 mmHg
